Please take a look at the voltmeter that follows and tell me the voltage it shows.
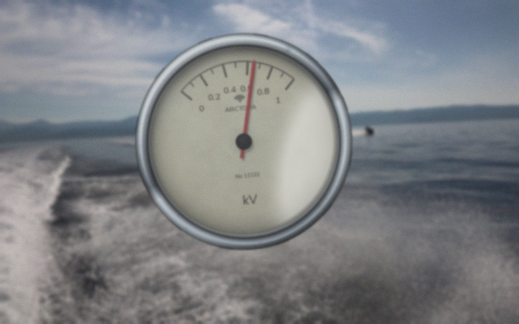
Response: 0.65 kV
